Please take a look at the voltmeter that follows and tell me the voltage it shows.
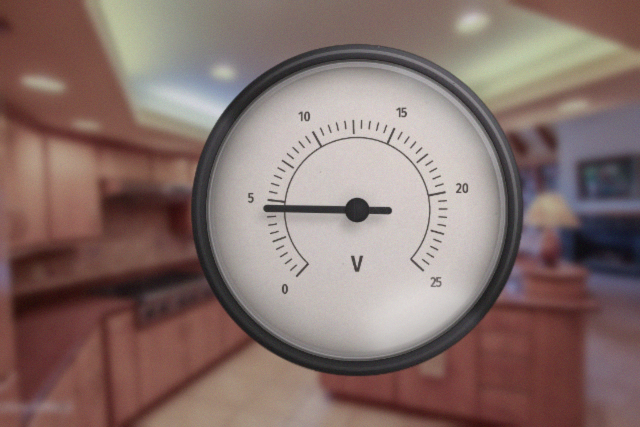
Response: 4.5 V
